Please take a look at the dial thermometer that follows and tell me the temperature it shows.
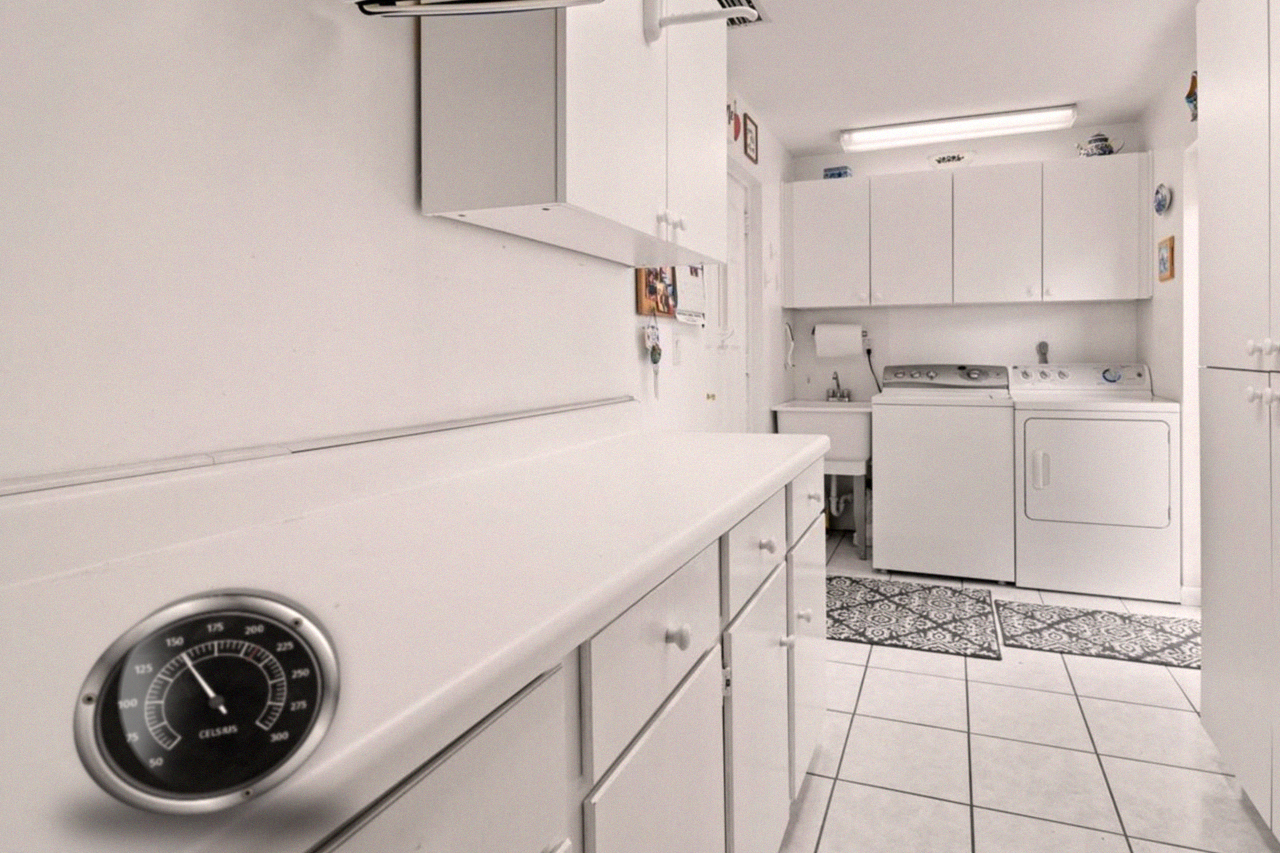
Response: 150 °C
